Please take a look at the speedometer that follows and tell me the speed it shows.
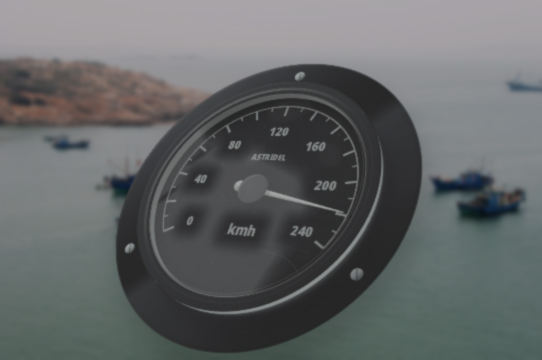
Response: 220 km/h
